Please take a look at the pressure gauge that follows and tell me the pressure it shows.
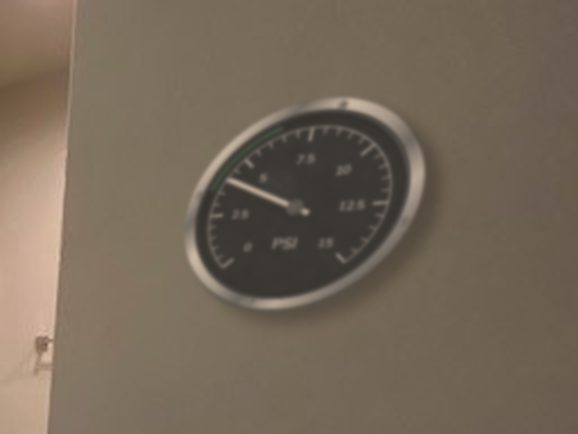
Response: 4 psi
